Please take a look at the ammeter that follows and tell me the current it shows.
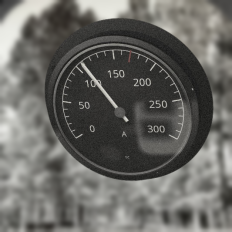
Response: 110 A
